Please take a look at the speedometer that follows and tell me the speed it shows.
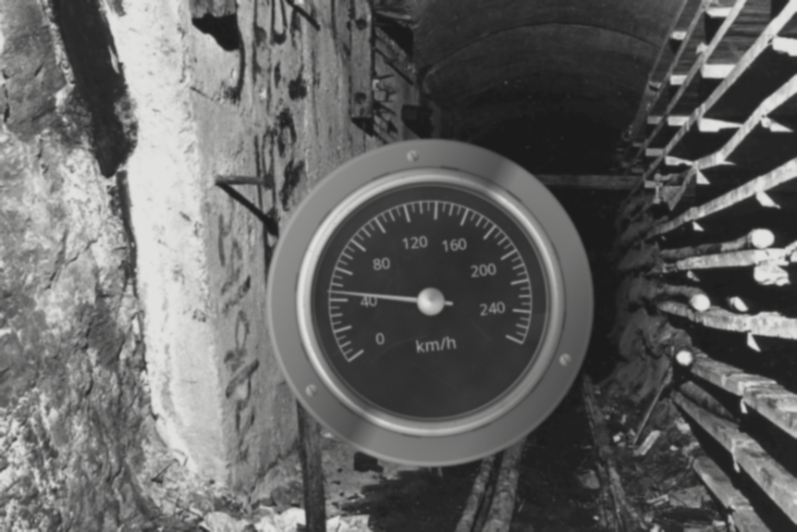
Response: 45 km/h
